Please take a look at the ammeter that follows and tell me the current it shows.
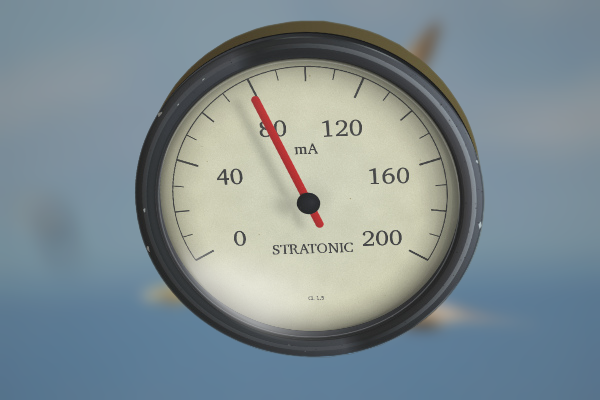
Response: 80 mA
